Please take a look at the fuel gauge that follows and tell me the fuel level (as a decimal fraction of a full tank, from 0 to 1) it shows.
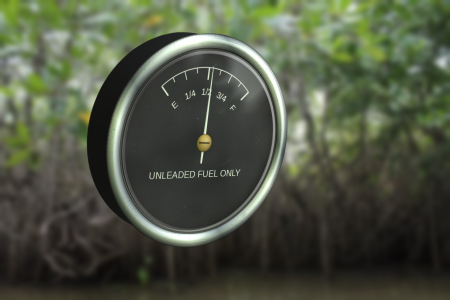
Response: 0.5
